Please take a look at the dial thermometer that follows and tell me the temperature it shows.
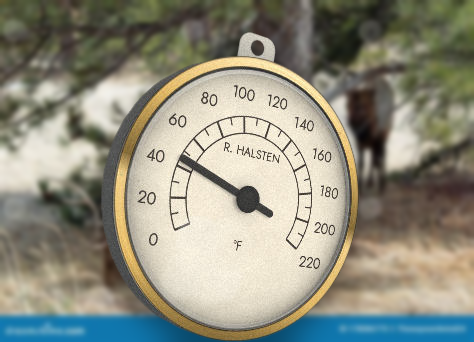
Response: 45 °F
